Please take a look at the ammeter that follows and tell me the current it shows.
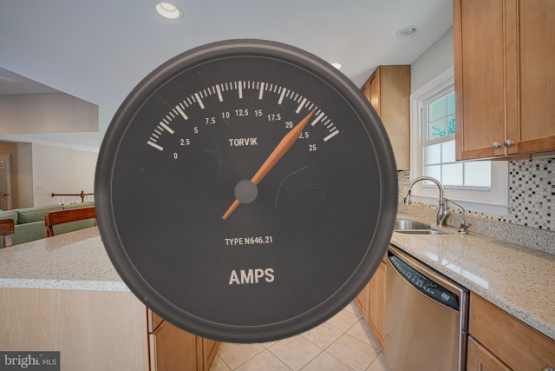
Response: 21.5 A
